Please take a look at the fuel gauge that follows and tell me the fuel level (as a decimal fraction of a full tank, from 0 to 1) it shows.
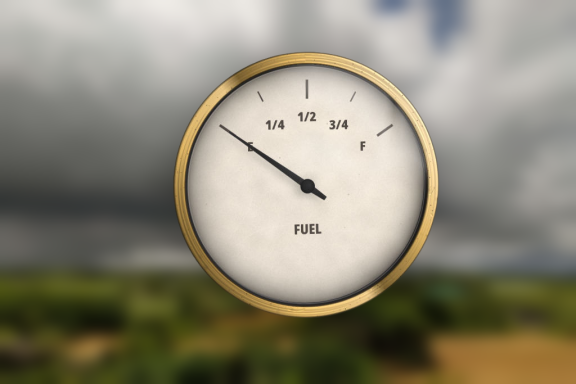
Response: 0
